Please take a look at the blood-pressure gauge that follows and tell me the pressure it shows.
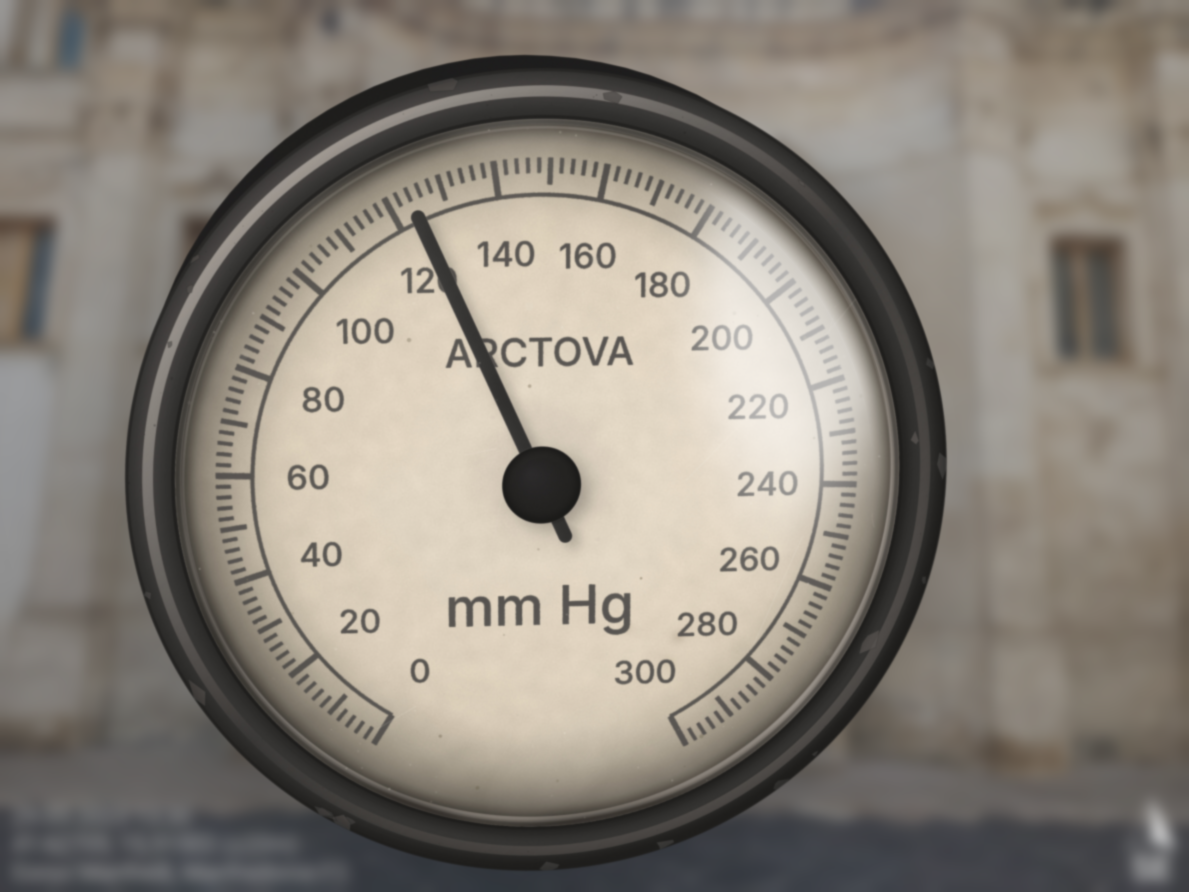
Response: 124 mmHg
